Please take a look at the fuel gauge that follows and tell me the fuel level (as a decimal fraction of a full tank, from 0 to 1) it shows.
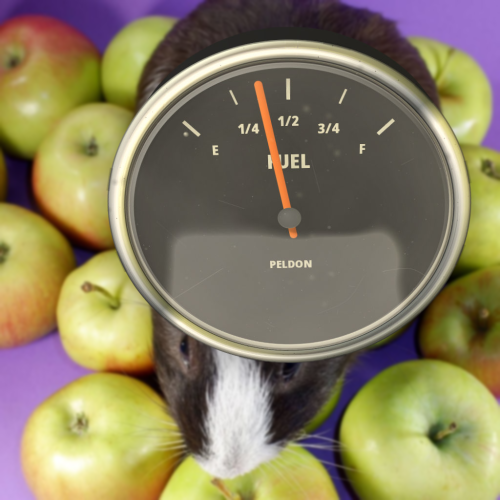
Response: 0.375
